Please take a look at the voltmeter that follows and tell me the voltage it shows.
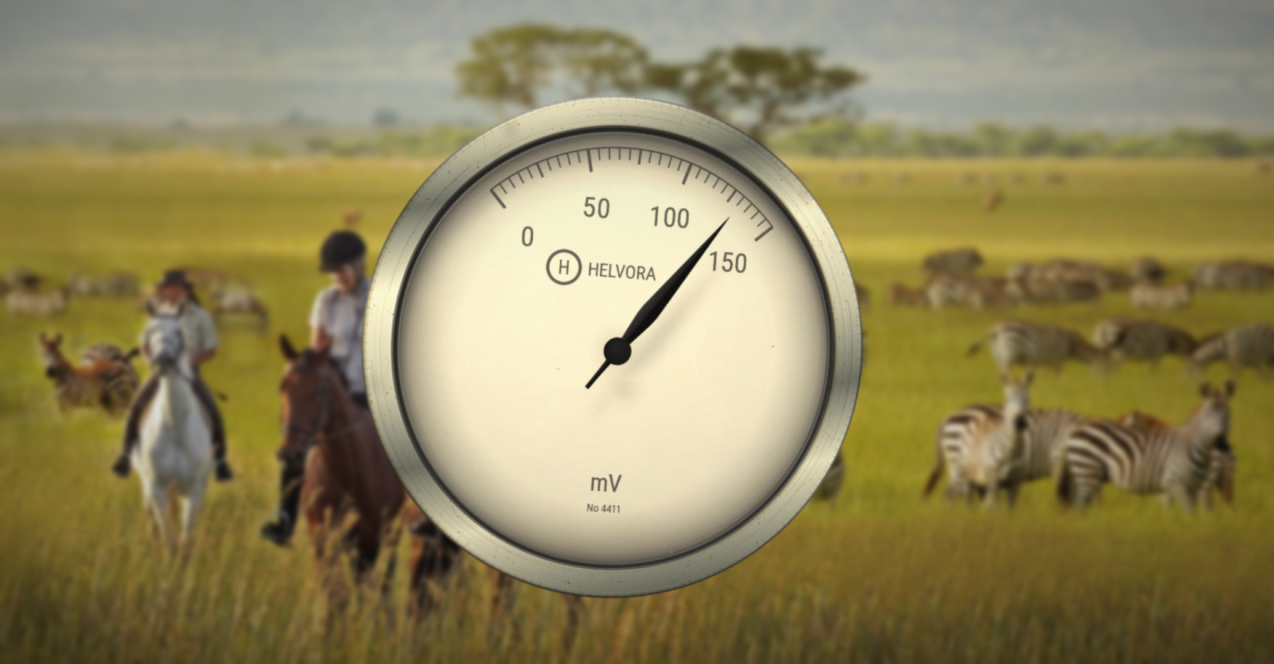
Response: 130 mV
